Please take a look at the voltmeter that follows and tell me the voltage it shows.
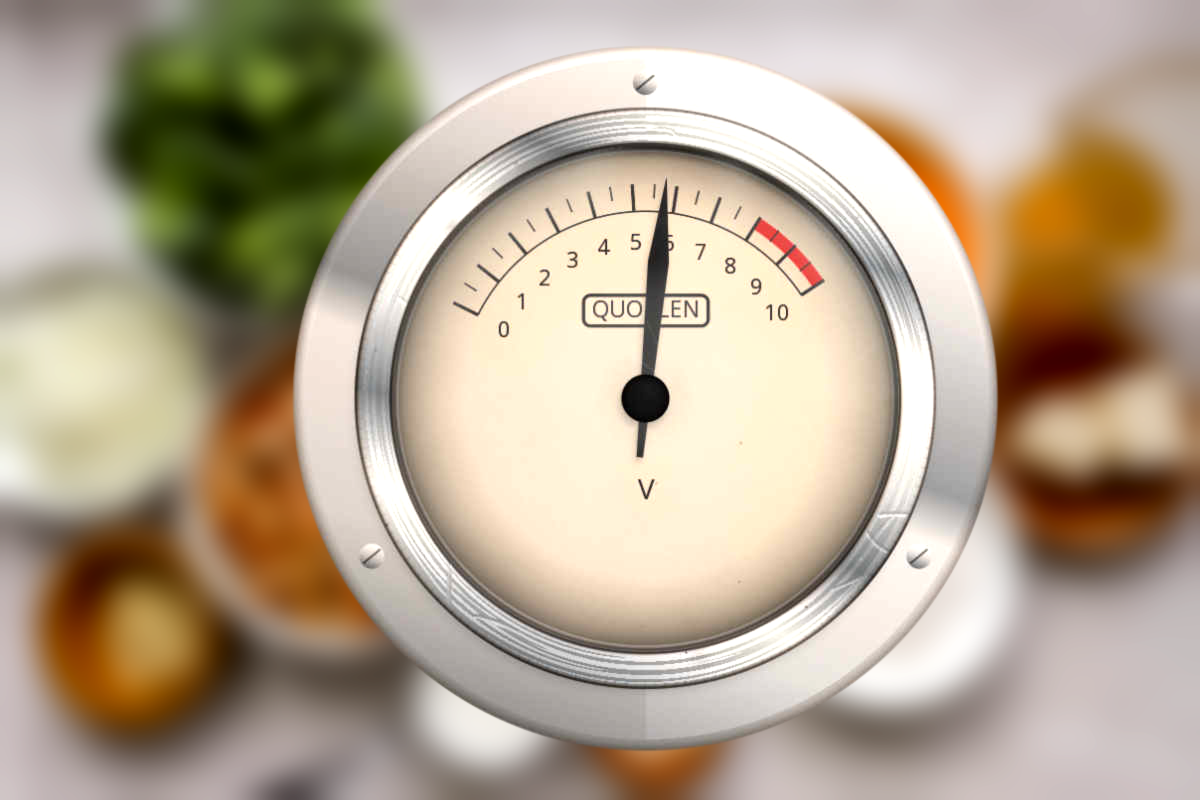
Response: 5.75 V
